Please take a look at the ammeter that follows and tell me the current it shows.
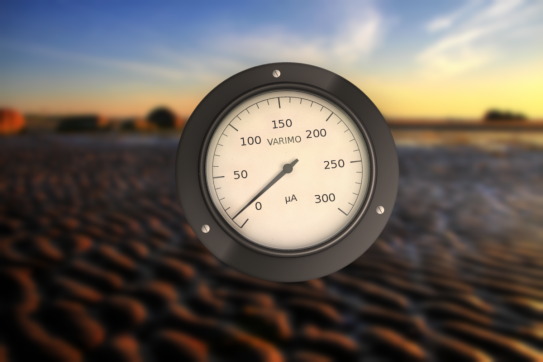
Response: 10 µA
